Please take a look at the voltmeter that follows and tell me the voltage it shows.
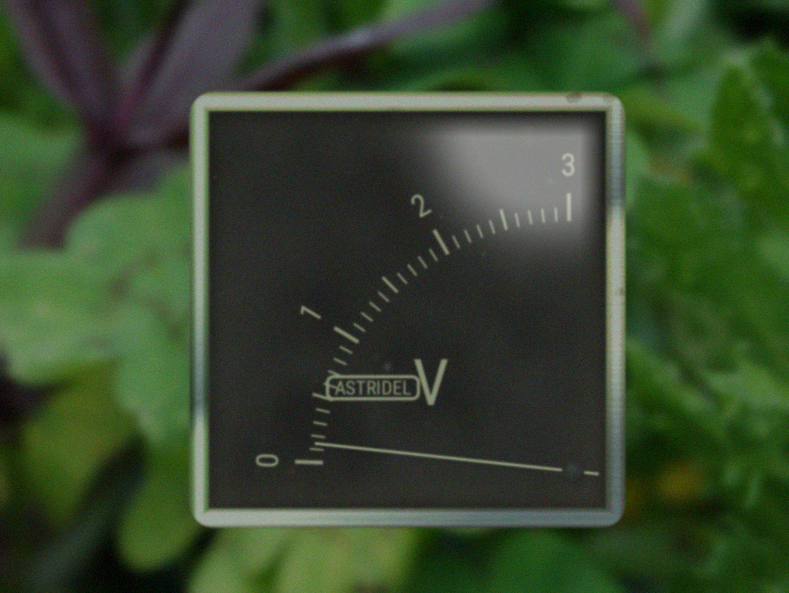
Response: 0.15 V
